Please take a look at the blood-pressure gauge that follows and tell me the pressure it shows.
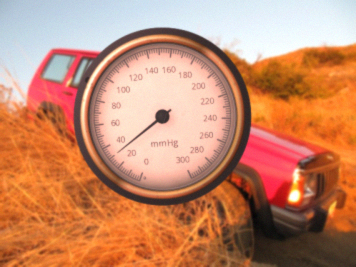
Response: 30 mmHg
